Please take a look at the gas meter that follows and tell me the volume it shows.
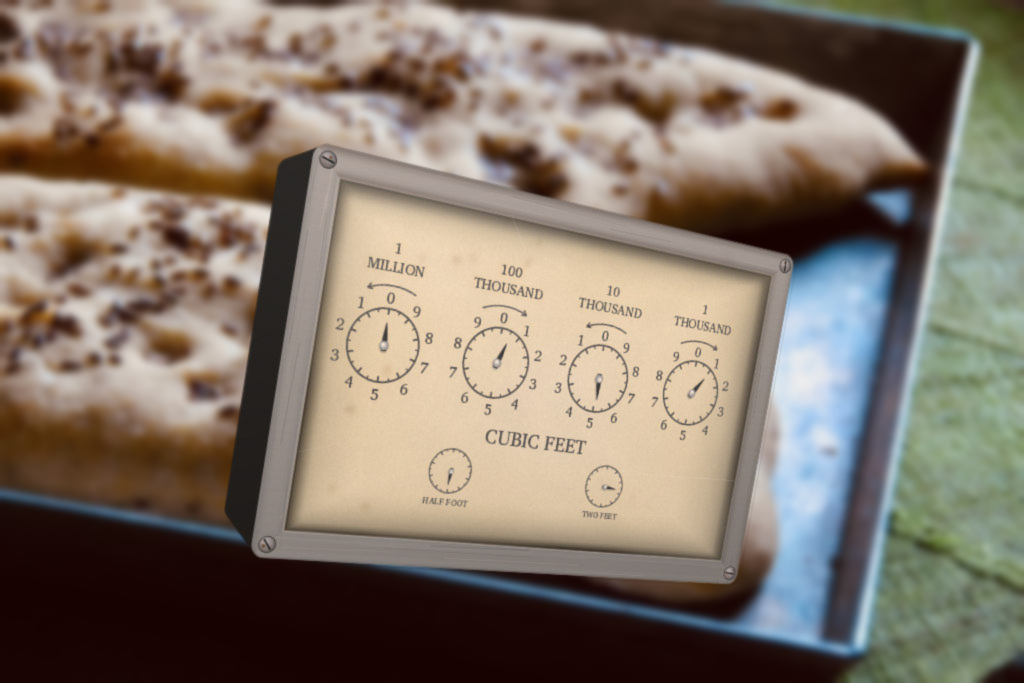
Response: 5100 ft³
